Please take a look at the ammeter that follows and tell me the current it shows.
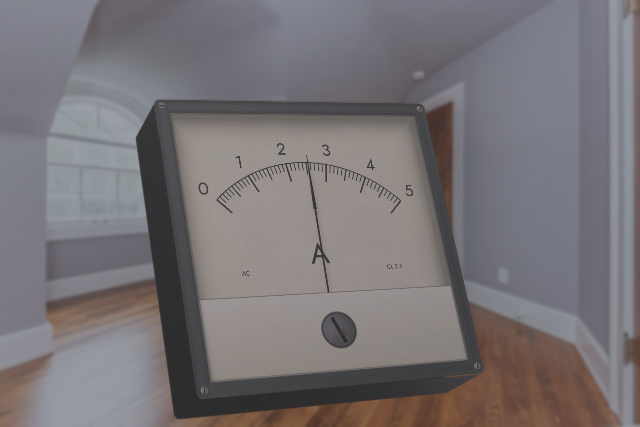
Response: 2.5 A
